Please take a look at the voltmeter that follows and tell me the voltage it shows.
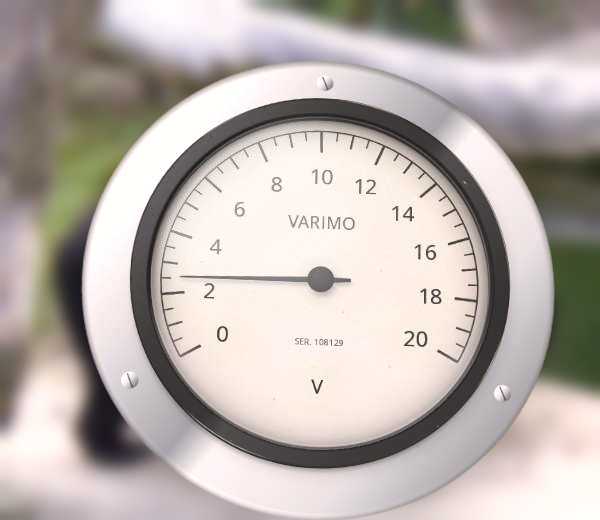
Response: 2.5 V
